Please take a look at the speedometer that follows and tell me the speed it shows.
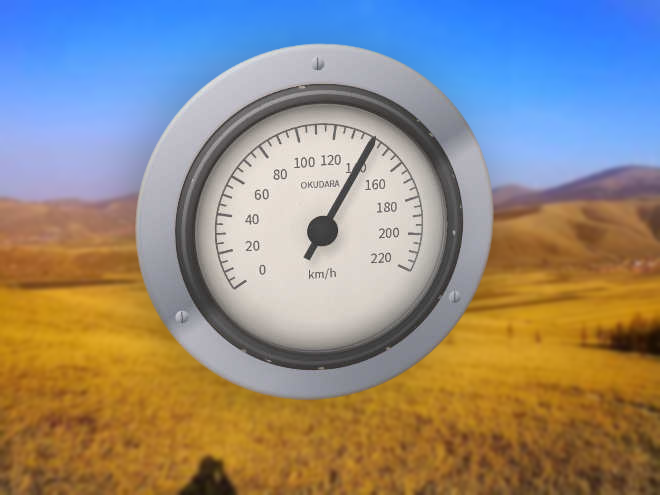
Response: 140 km/h
